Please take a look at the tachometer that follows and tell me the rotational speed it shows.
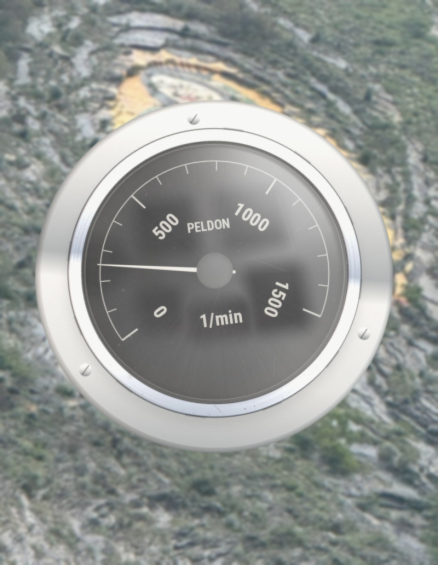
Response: 250 rpm
